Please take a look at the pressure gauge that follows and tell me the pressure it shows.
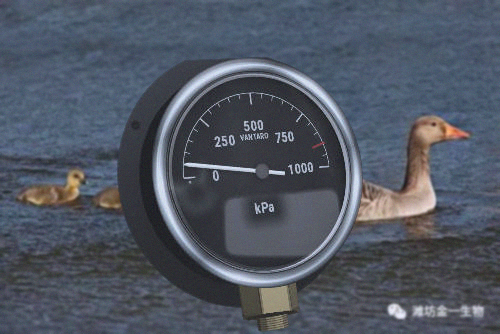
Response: 50 kPa
